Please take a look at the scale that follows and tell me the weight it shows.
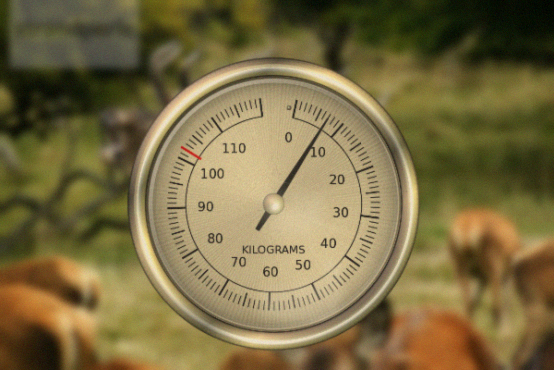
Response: 7 kg
